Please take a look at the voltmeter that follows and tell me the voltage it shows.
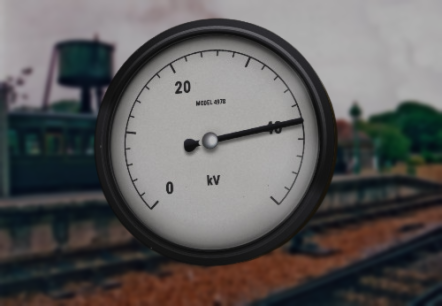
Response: 40 kV
